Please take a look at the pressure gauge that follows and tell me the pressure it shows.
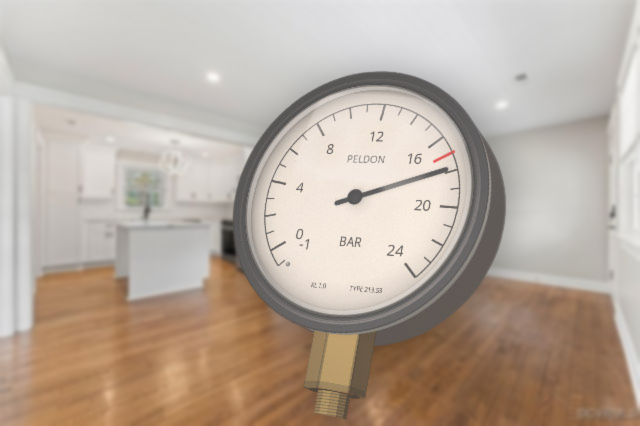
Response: 18 bar
